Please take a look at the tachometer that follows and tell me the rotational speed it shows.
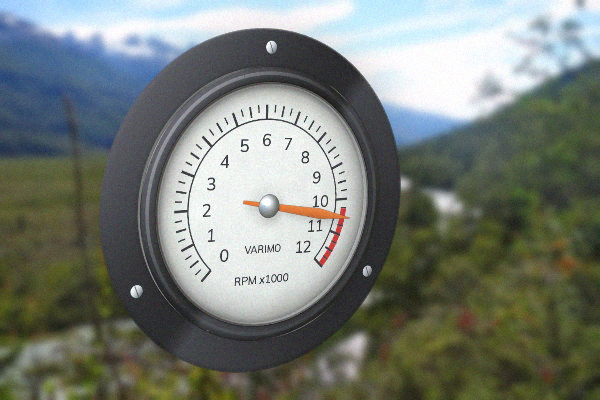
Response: 10500 rpm
